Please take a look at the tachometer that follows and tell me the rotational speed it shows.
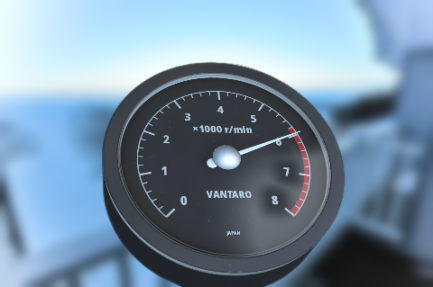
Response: 6000 rpm
